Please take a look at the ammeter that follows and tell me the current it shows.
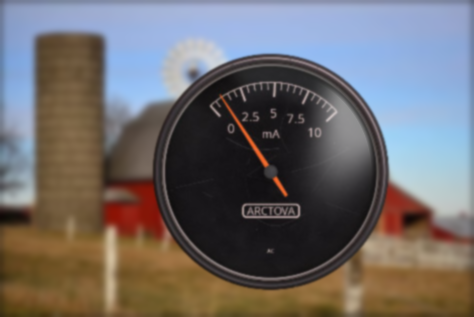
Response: 1 mA
